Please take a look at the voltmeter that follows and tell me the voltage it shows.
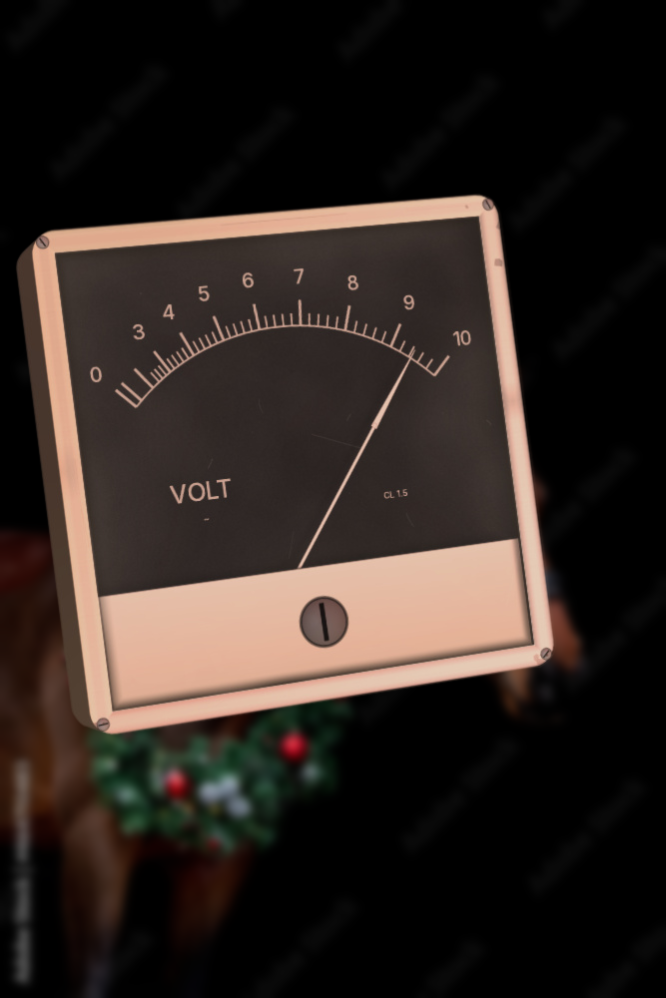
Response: 9.4 V
